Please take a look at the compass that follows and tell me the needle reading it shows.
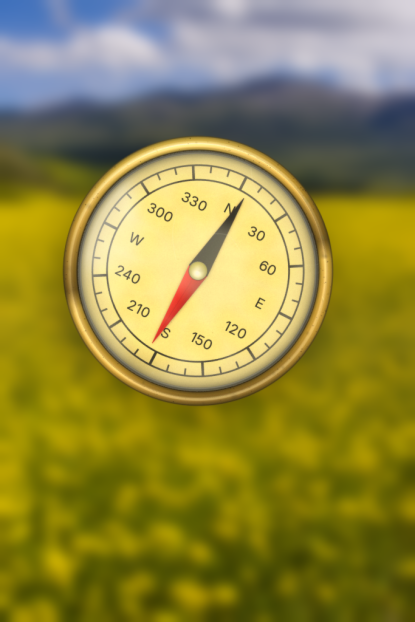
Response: 185 °
